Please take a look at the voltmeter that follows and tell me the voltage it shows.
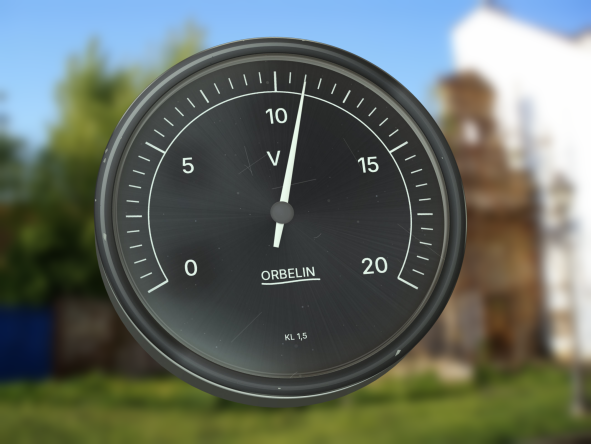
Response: 11 V
